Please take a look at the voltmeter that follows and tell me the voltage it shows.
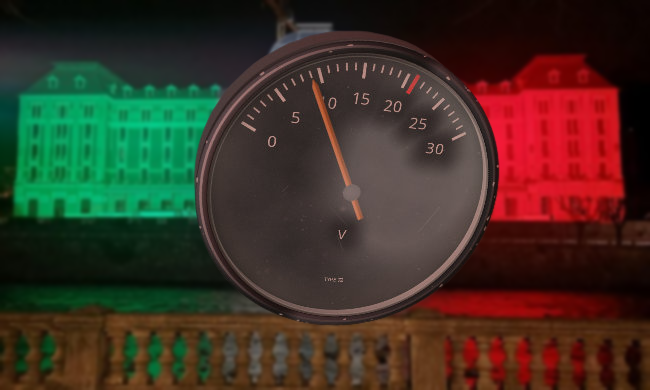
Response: 9 V
